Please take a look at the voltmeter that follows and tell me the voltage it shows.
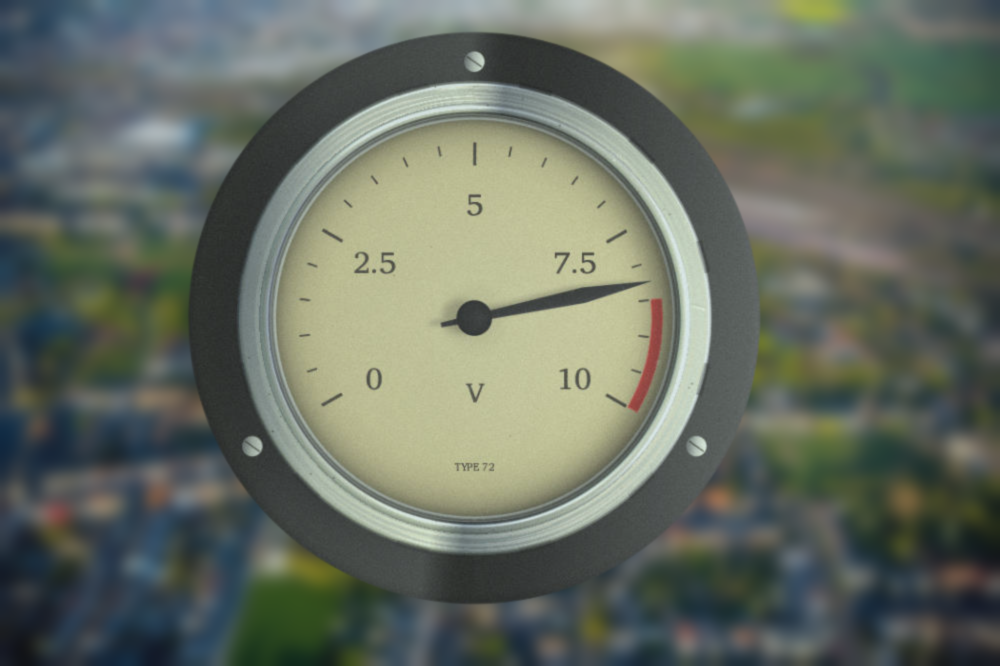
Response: 8.25 V
